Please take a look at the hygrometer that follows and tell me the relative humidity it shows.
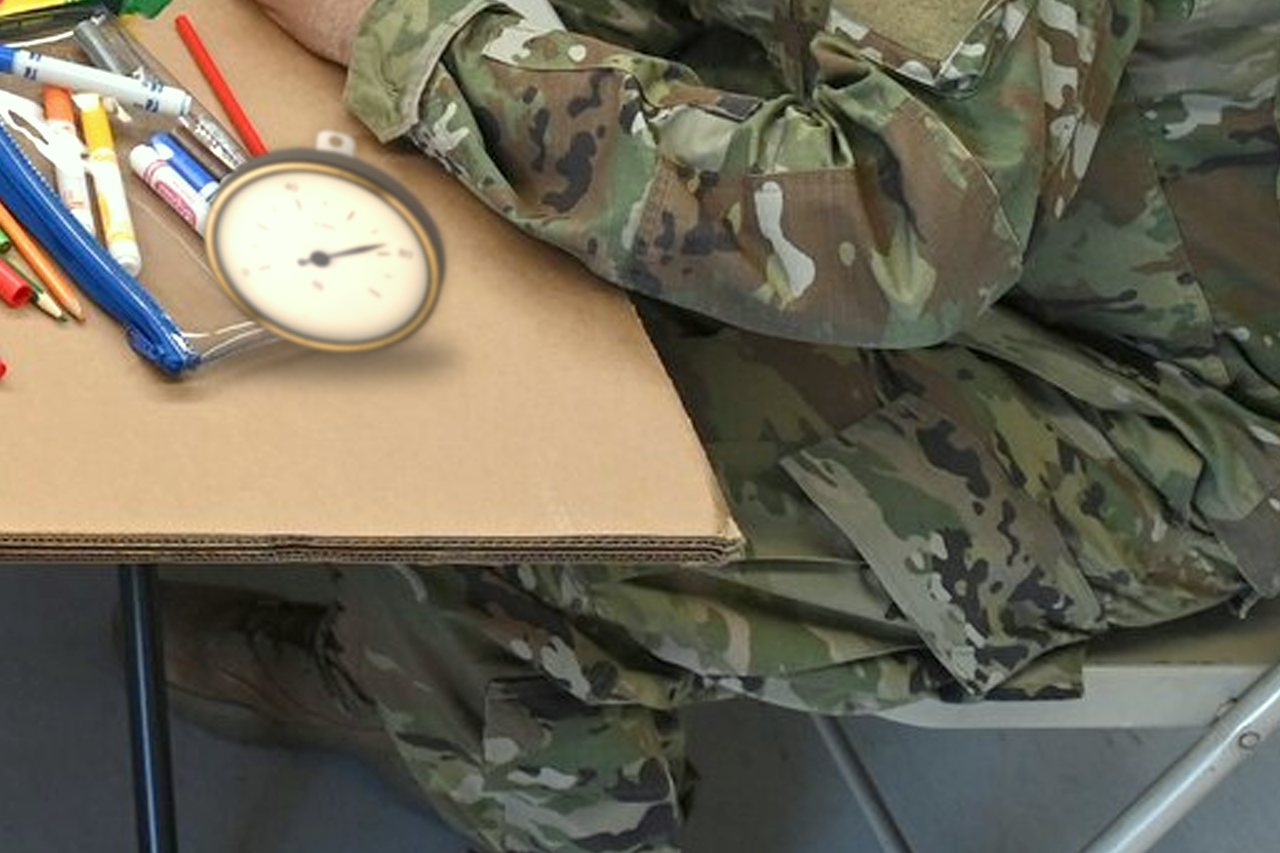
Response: 75 %
